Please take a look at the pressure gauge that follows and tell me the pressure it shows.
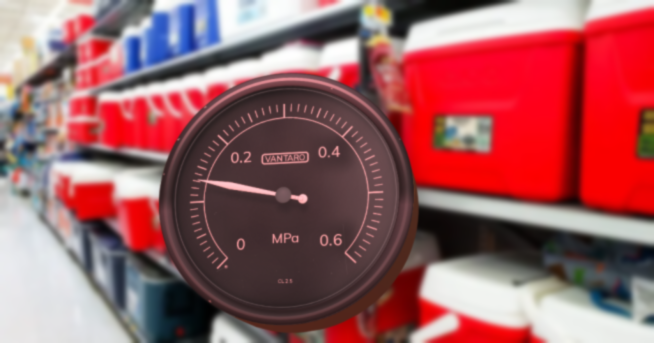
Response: 0.13 MPa
